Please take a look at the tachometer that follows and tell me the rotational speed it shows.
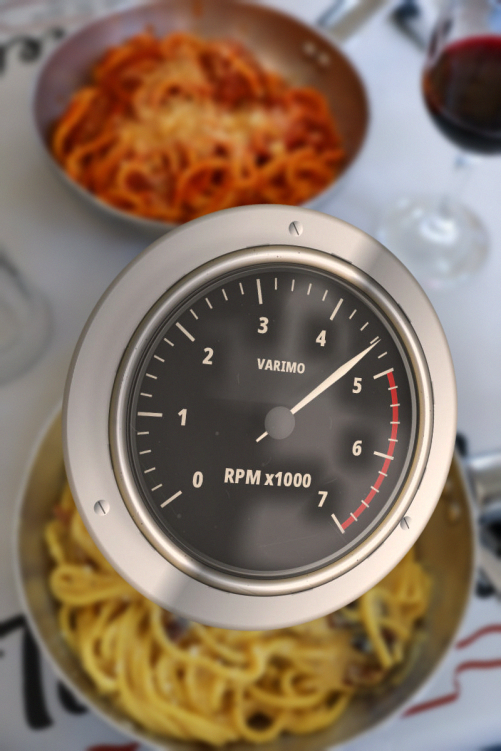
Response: 4600 rpm
